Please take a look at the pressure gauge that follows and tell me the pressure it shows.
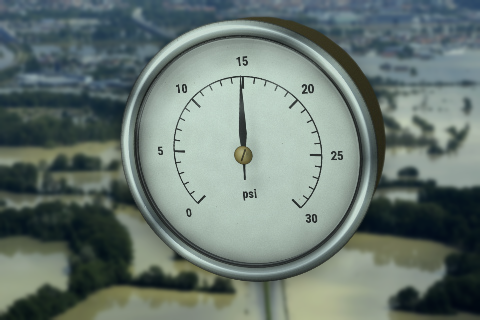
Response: 15 psi
